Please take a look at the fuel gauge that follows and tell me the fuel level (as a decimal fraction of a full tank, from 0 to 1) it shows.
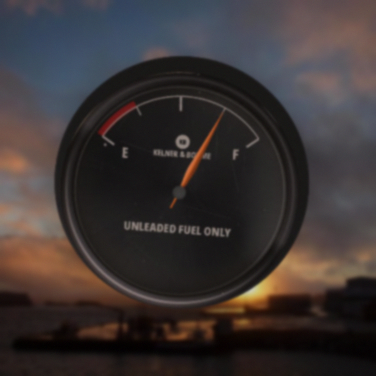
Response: 0.75
